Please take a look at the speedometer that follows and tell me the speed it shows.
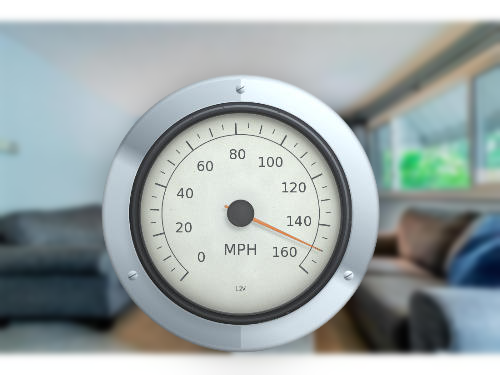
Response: 150 mph
